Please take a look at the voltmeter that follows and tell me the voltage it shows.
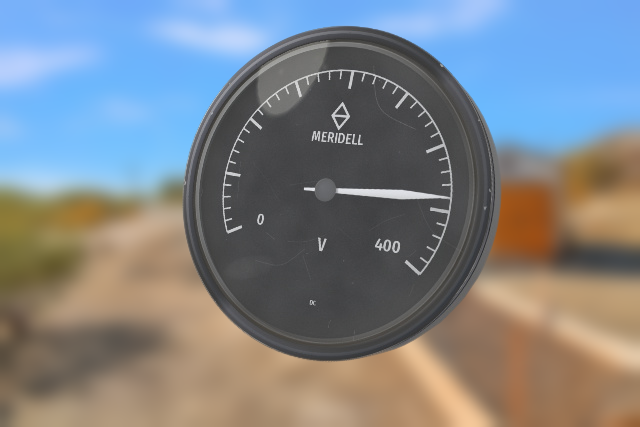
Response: 340 V
